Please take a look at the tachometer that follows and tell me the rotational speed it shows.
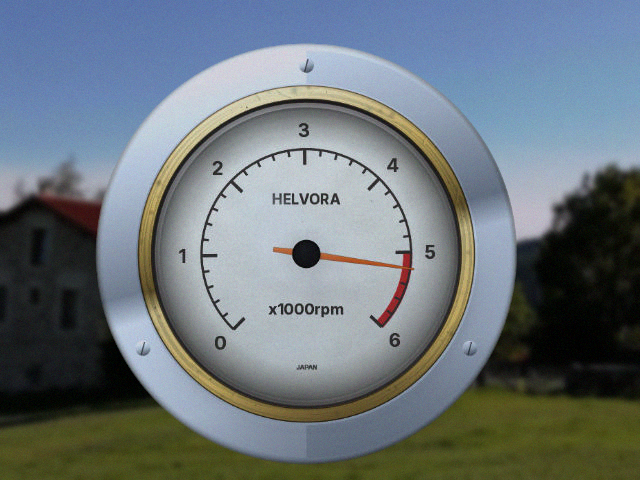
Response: 5200 rpm
